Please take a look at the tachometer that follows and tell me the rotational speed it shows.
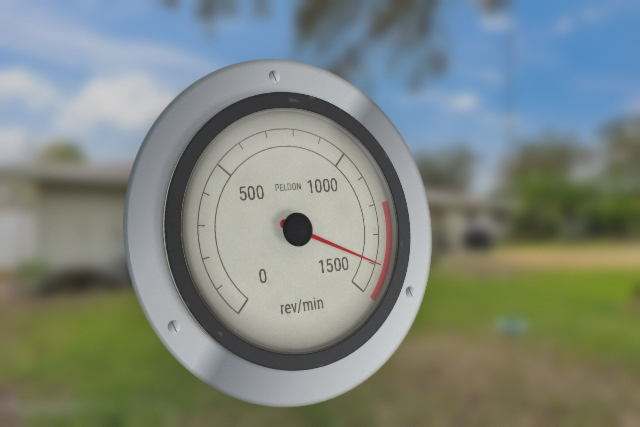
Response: 1400 rpm
